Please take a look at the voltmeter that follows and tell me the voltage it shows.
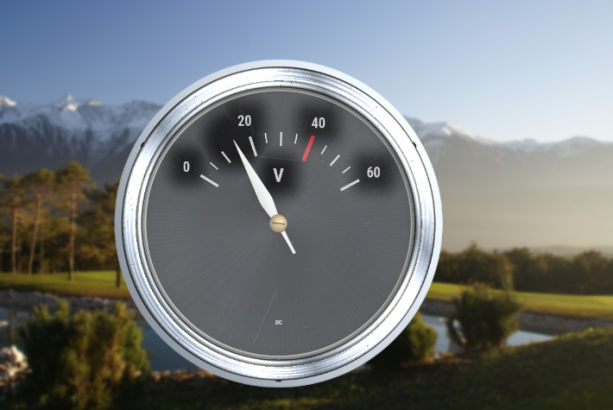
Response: 15 V
